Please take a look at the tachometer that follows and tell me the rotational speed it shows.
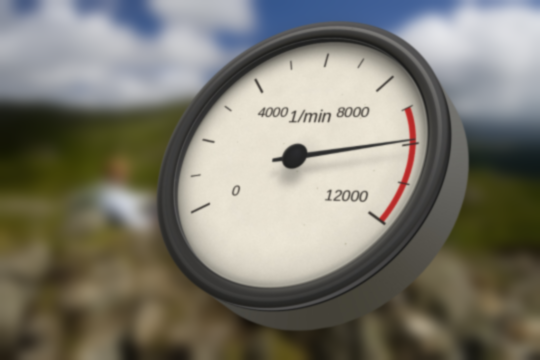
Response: 10000 rpm
